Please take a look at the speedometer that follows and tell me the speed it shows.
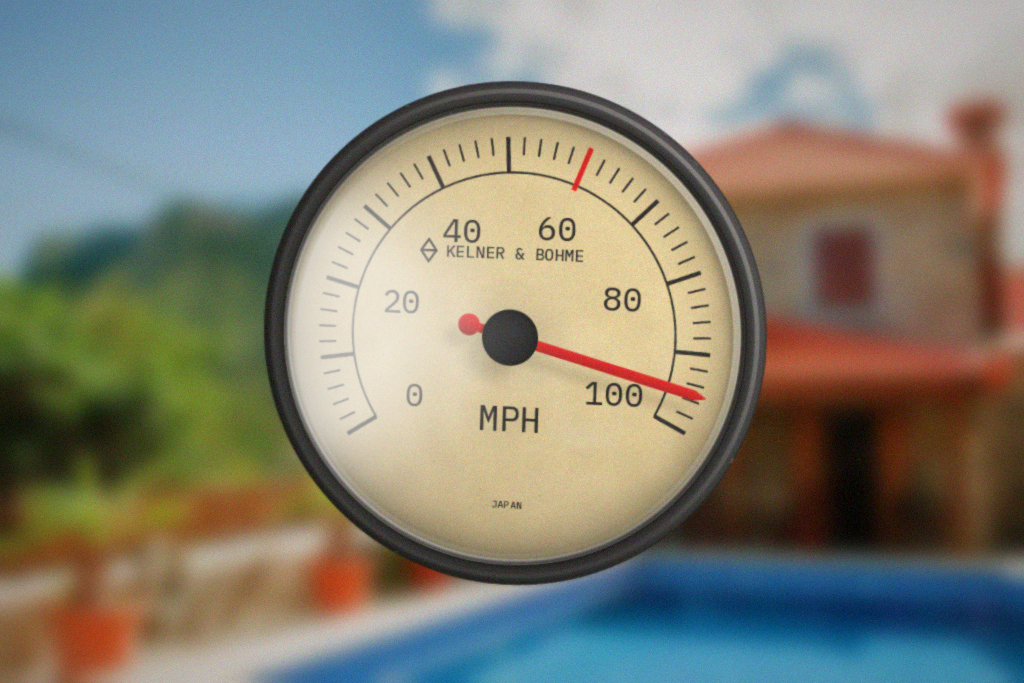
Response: 95 mph
